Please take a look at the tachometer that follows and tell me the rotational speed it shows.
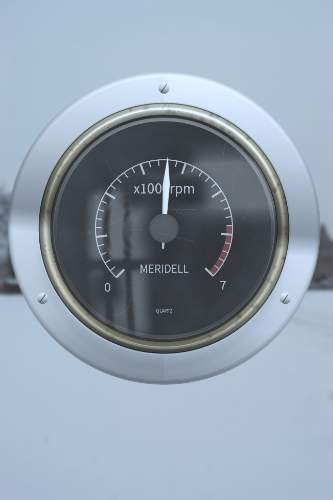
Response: 3600 rpm
